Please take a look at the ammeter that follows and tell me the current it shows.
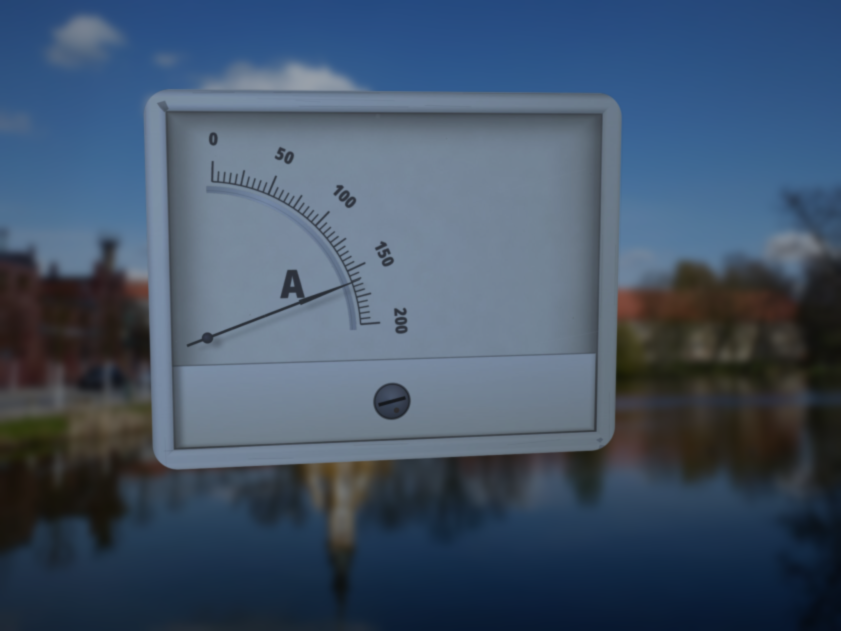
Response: 160 A
